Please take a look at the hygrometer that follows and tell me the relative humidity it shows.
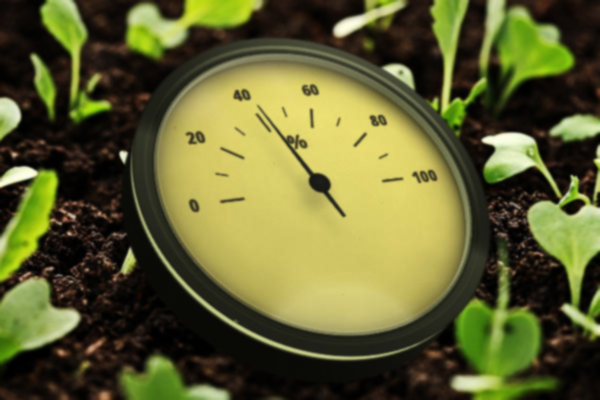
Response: 40 %
